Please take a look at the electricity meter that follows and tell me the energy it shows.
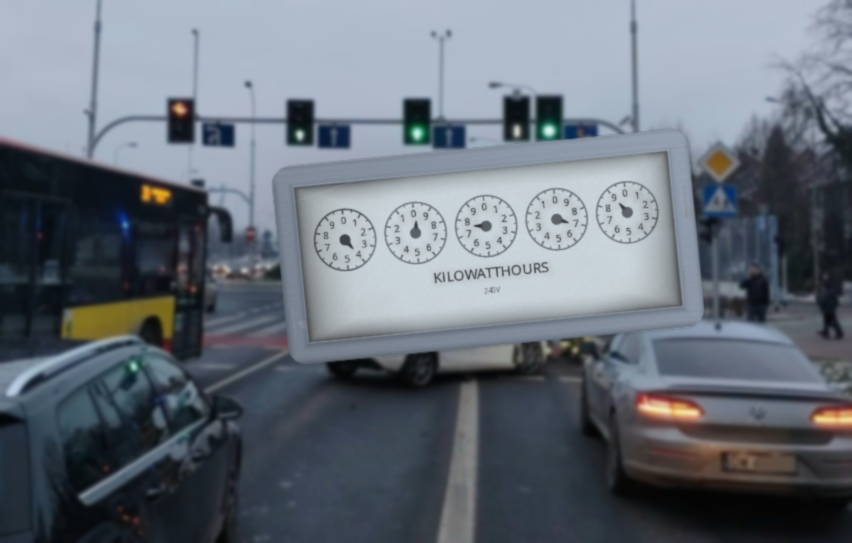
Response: 39769 kWh
